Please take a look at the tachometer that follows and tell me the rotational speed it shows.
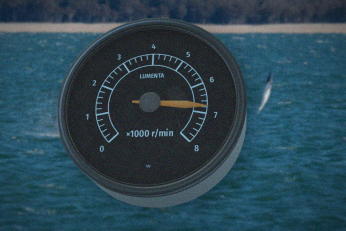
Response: 6800 rpm
